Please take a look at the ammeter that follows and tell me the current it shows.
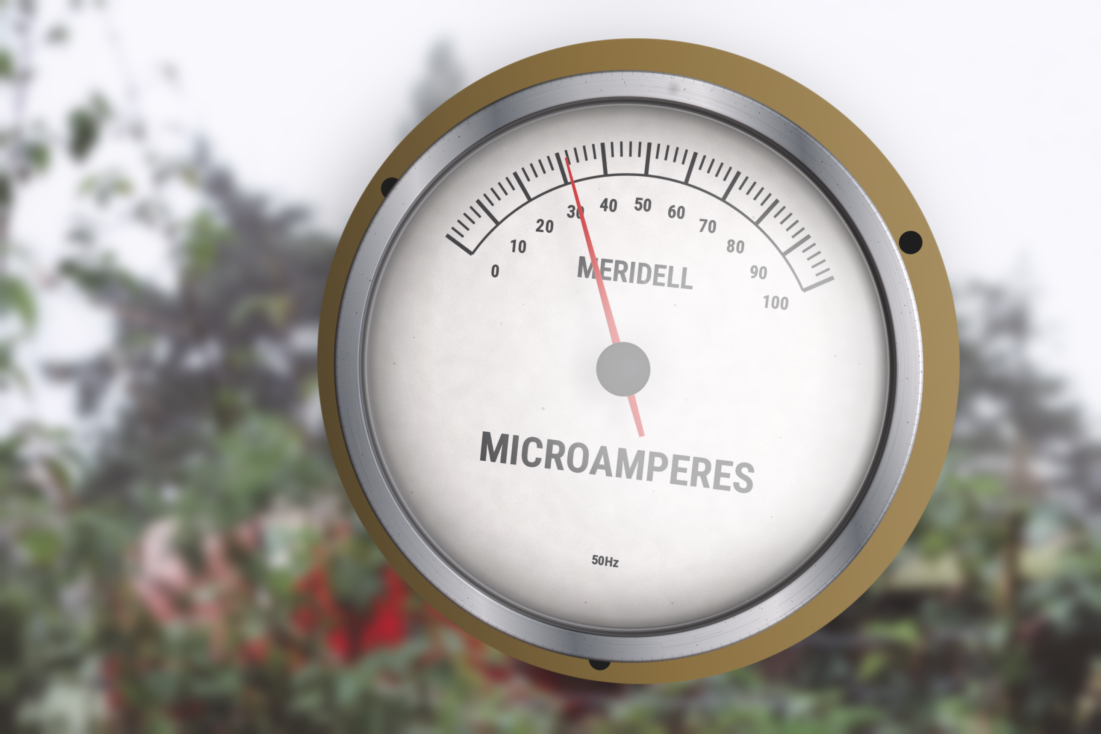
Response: 32 µA
